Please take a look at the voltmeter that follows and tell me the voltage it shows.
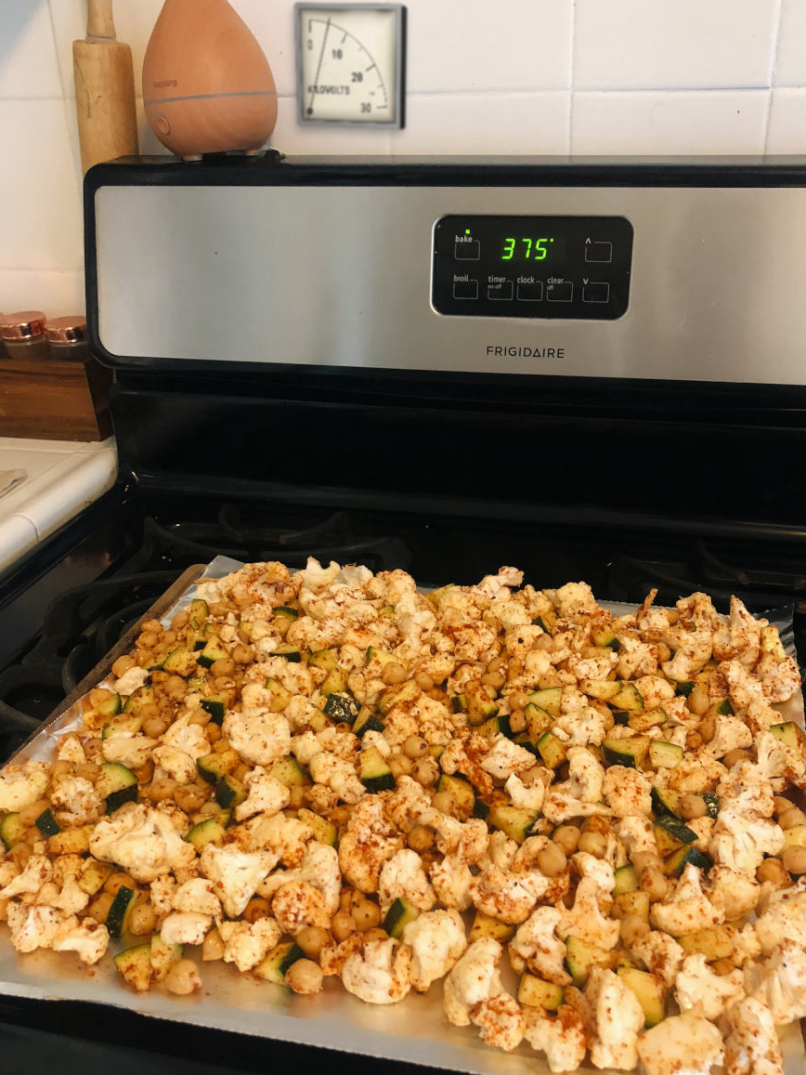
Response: 5 kV
